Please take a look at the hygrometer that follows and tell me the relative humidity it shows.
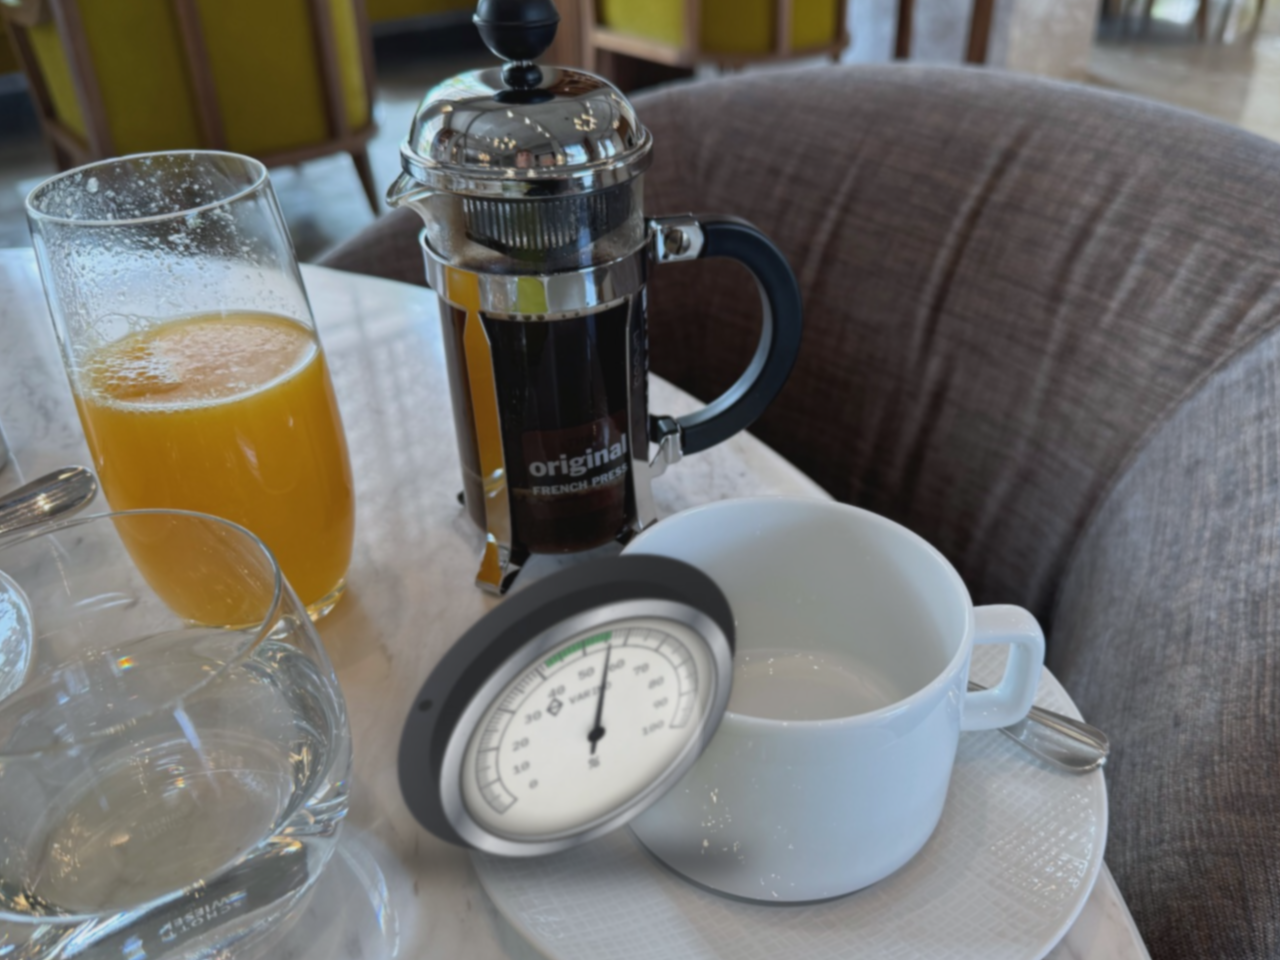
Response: 55 %
